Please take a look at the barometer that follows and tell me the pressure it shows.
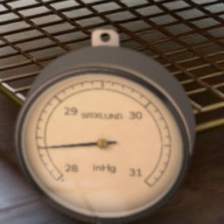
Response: 28.4 inHg
